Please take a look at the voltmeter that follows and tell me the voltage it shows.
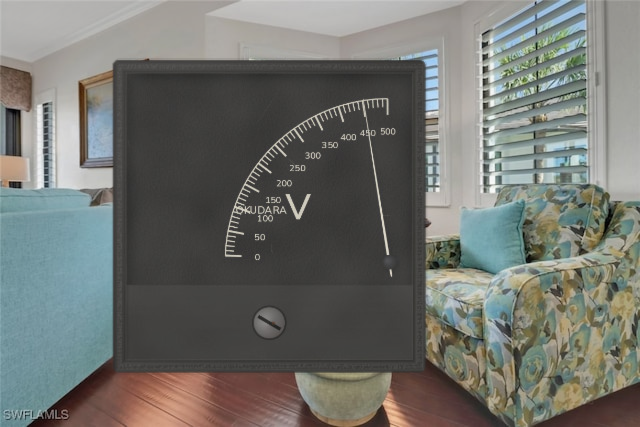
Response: 450 V
